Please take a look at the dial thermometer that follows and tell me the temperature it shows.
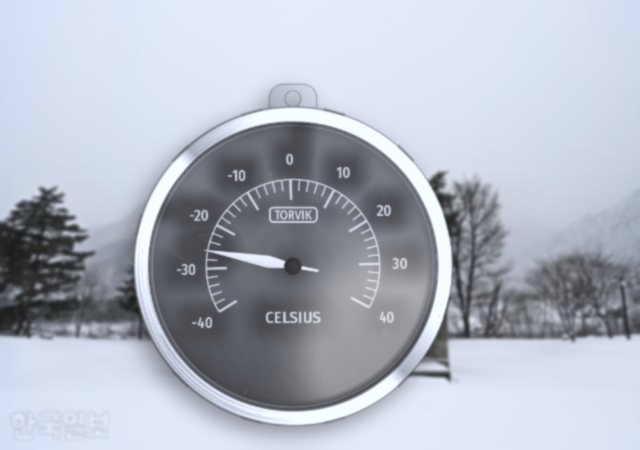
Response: -26 °C
